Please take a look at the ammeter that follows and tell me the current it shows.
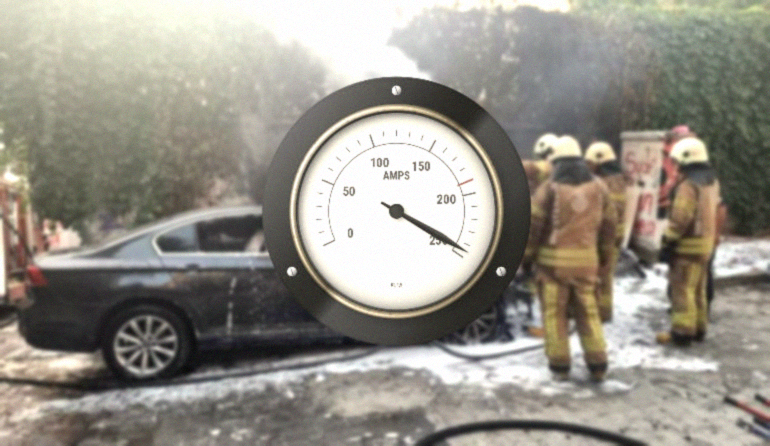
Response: 245 A
